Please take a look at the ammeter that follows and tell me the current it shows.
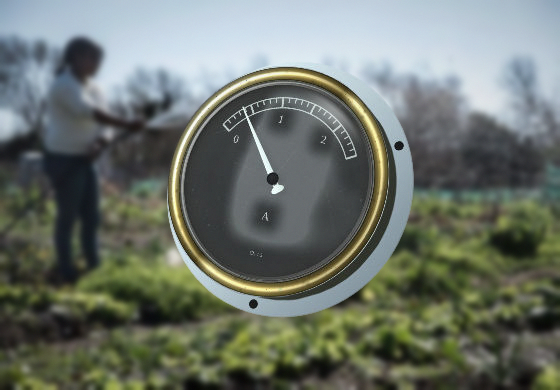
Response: 0.4 A
